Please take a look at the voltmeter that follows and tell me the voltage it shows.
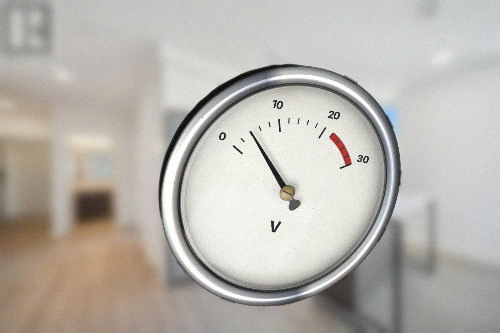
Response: 4 V
